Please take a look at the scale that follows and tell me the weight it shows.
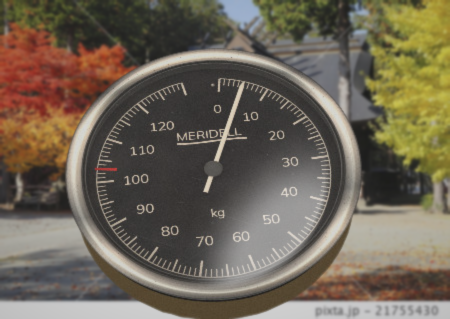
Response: 5 kg
